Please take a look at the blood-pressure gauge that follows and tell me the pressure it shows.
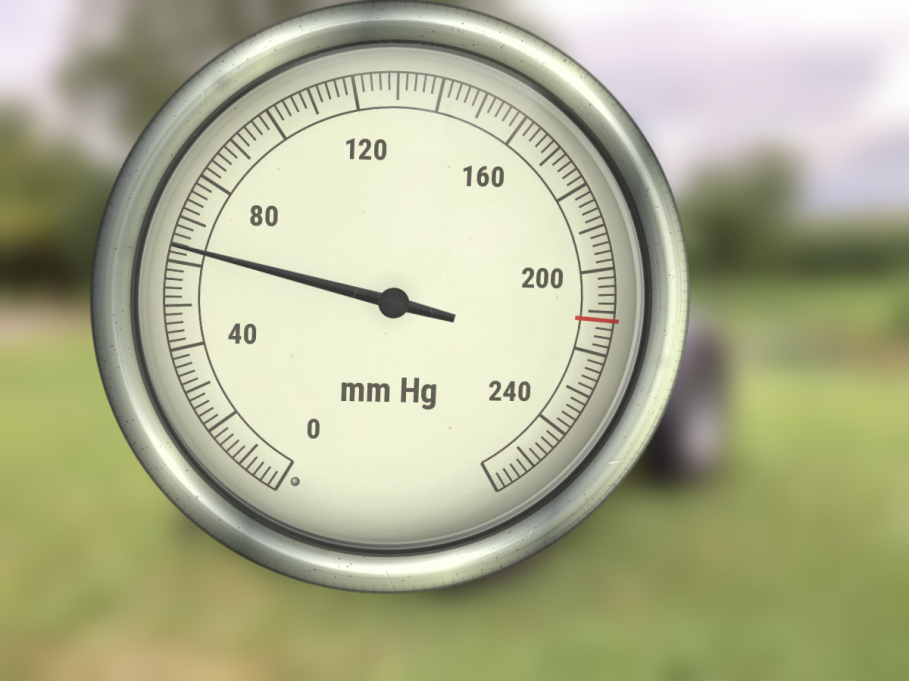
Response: 64 mmHg
